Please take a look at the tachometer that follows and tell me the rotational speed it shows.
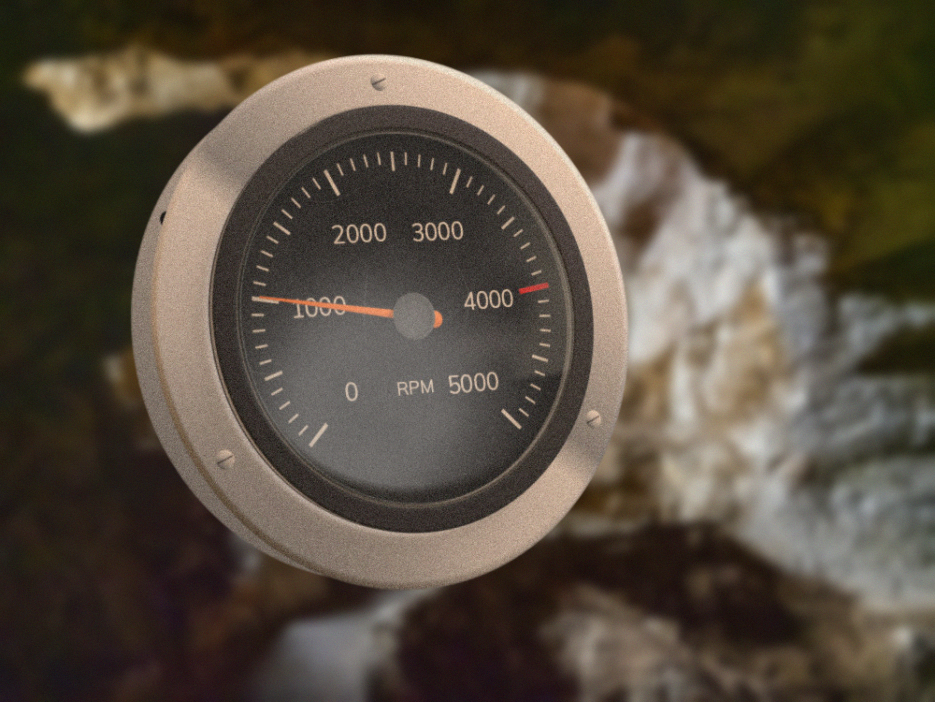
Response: 1000 rpm
